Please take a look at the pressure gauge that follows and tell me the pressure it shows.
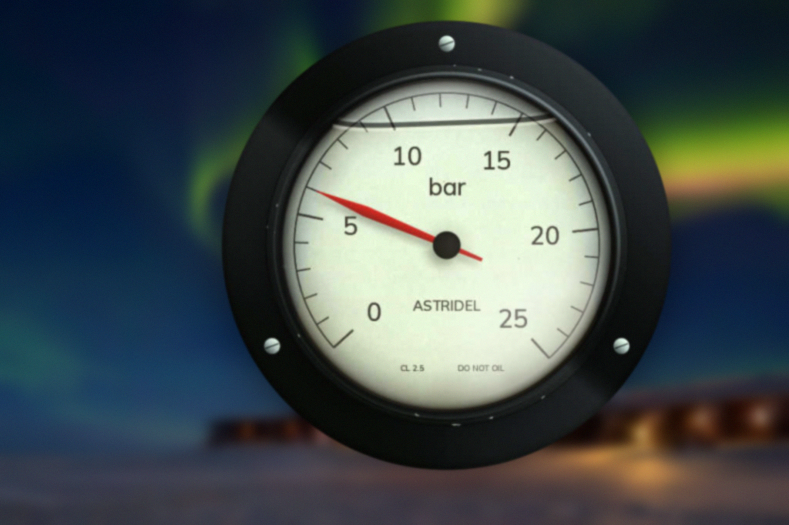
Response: 6 bar
